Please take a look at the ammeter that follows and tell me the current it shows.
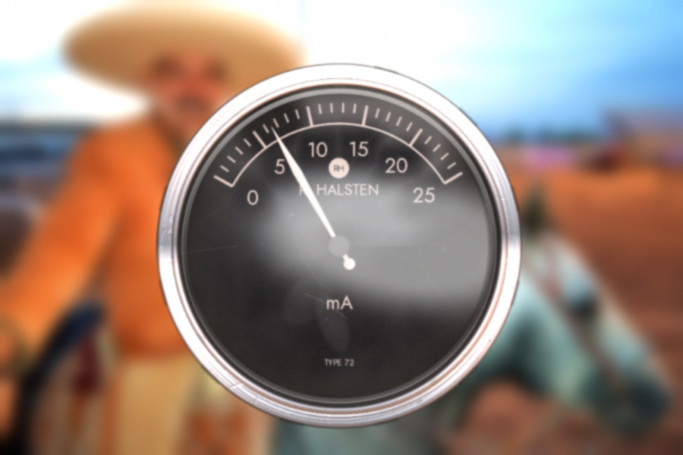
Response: 6.5 mA
